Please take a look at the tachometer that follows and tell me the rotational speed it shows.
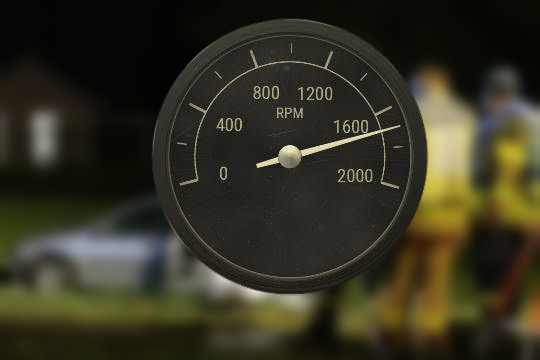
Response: 1700 rpm
